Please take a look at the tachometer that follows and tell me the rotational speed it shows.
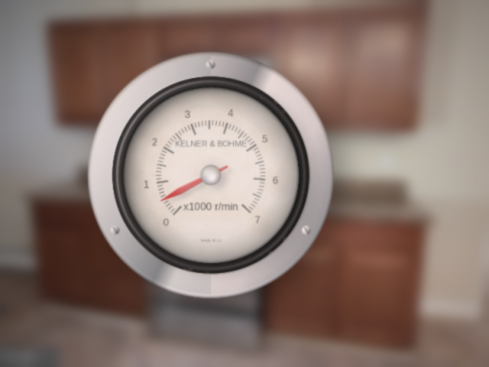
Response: 500 rpm
